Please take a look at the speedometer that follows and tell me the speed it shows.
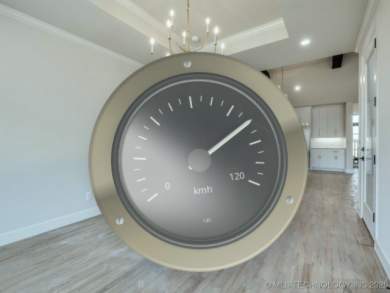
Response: 90 km/h
